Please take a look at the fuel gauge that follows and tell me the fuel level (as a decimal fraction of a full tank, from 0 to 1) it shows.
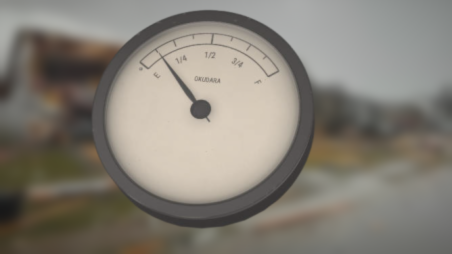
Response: 0.125
